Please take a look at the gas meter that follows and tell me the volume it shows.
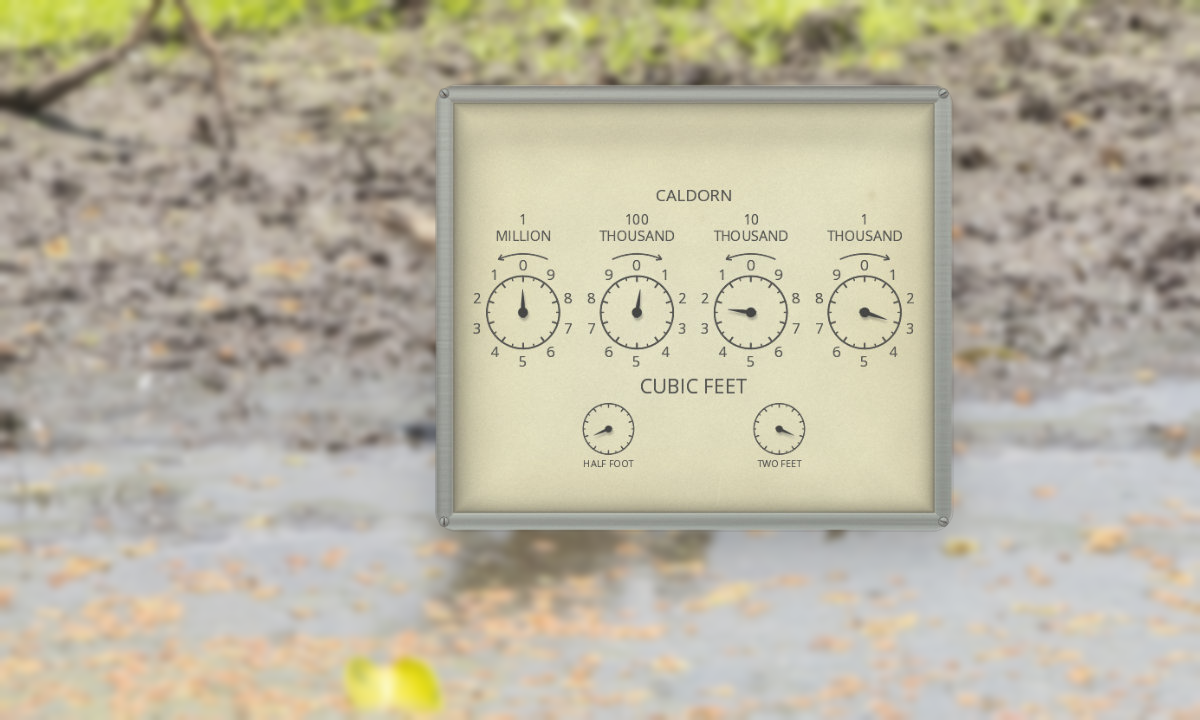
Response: 2300 ft³
